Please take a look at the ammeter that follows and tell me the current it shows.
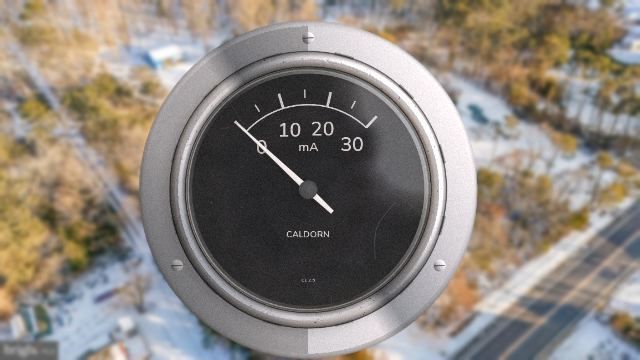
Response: 0 mA
